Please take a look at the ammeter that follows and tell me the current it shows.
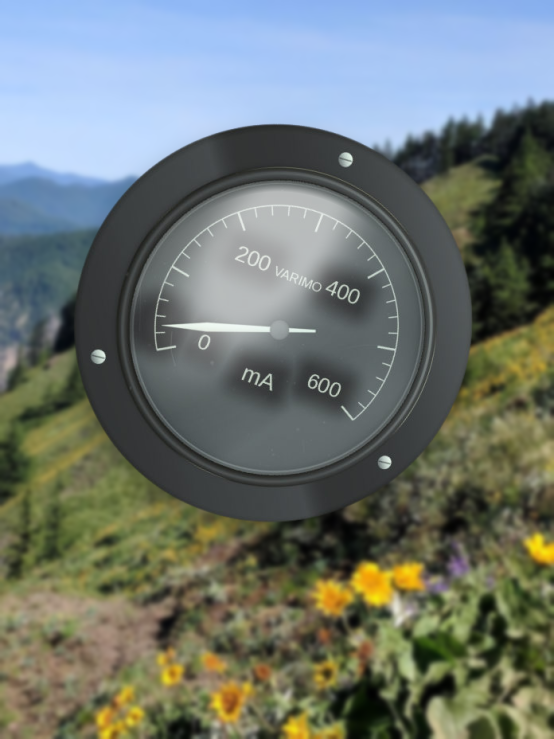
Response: 30 mA
